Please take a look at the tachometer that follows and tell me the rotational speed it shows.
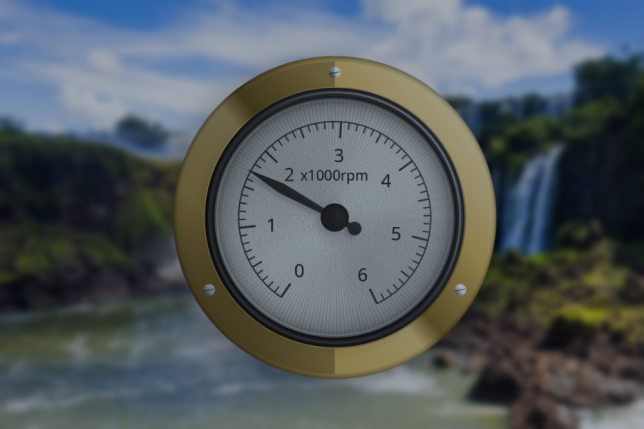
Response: 1700 rpm
